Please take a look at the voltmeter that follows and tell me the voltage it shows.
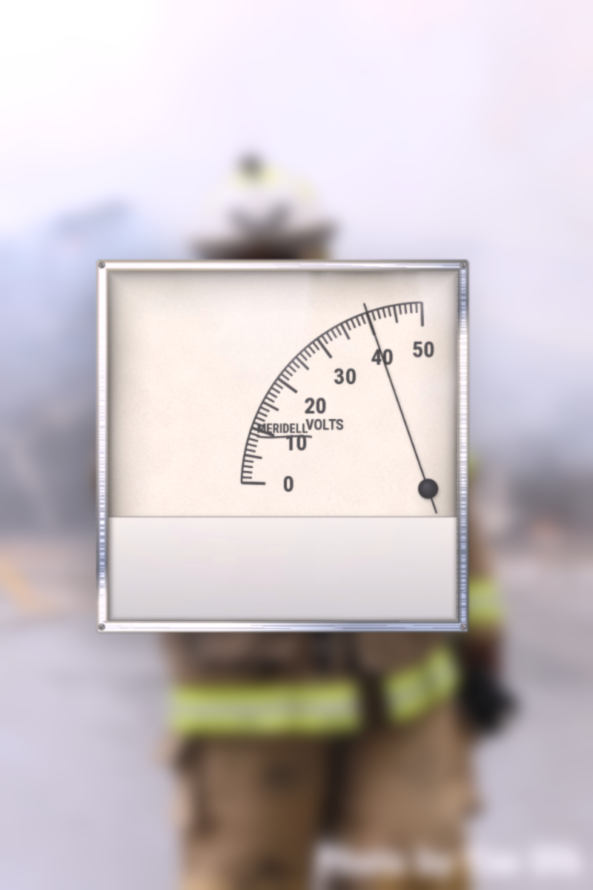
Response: 40 V
